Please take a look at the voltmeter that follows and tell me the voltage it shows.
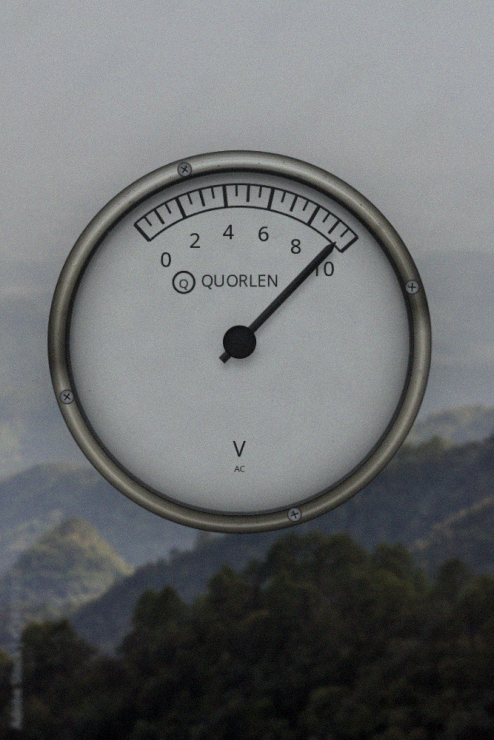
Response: 9.5 V
